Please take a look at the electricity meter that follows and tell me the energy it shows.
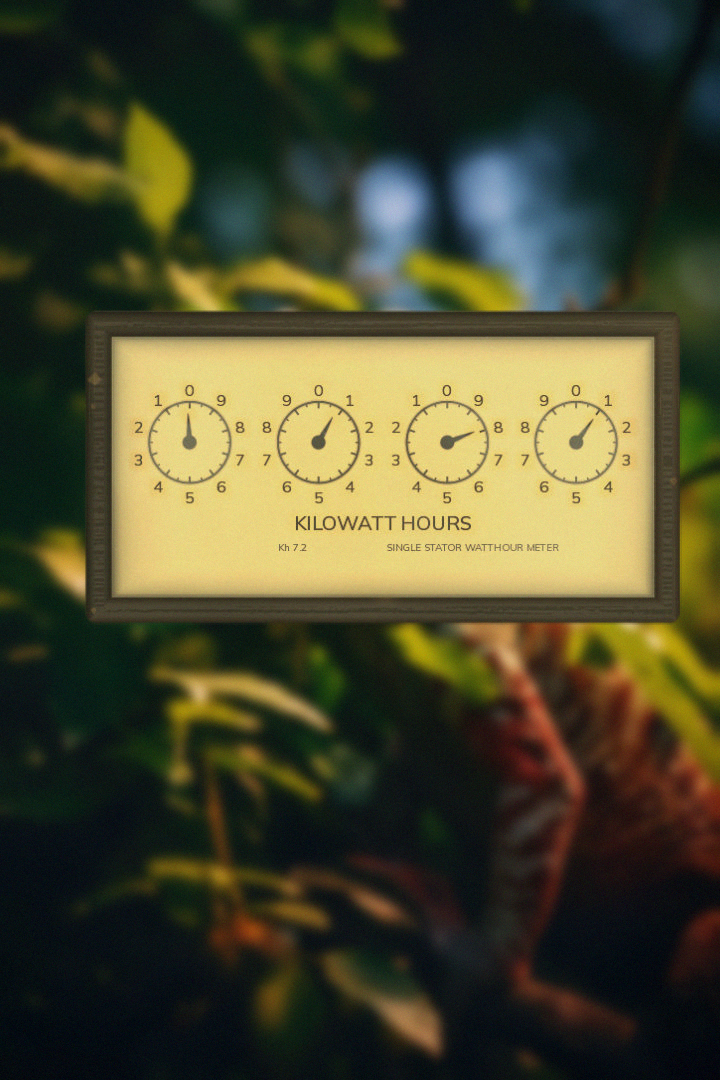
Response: 81 kWh
